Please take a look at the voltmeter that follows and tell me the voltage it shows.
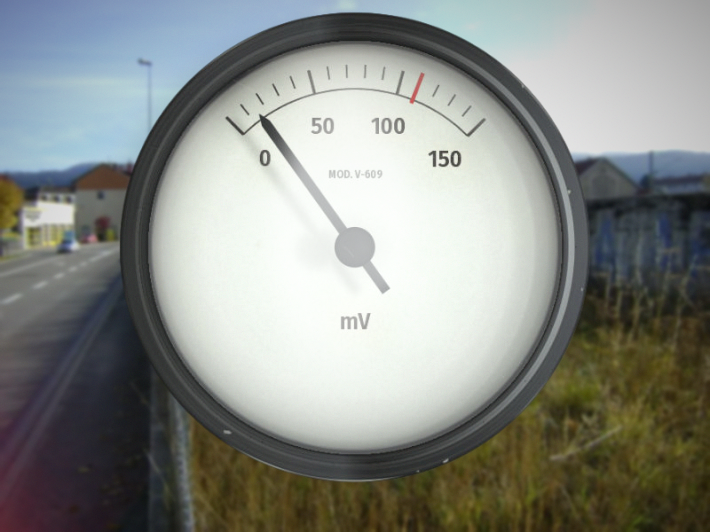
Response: 15 mV
